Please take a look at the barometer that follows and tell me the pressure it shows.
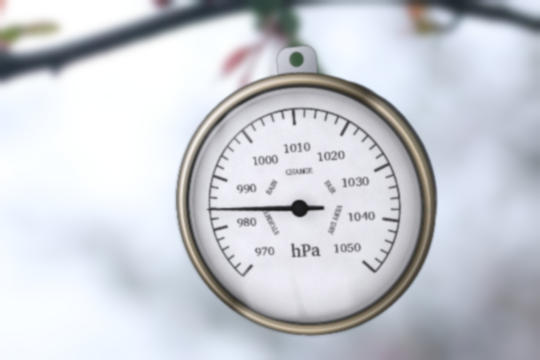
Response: 984 hPa
